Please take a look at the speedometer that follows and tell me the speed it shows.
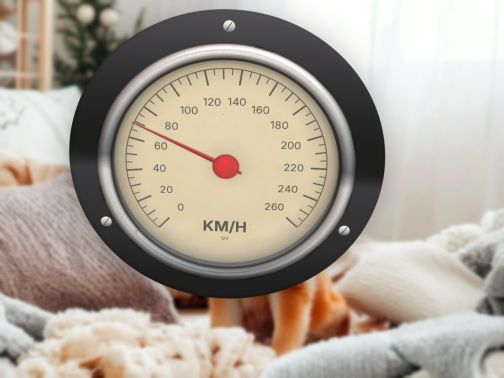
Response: 70 km/h
